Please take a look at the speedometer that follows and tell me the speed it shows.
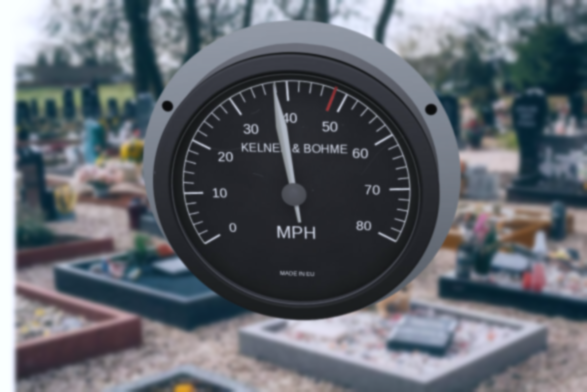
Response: 38 mph
